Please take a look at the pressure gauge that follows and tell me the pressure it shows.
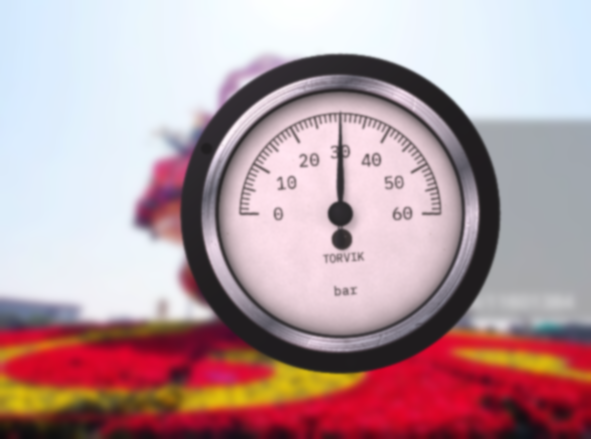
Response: 30 bar
